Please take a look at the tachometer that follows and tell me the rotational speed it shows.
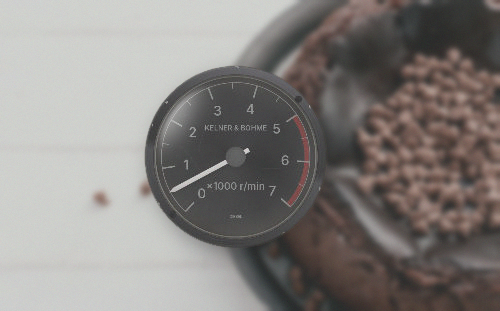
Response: 500 rpm
